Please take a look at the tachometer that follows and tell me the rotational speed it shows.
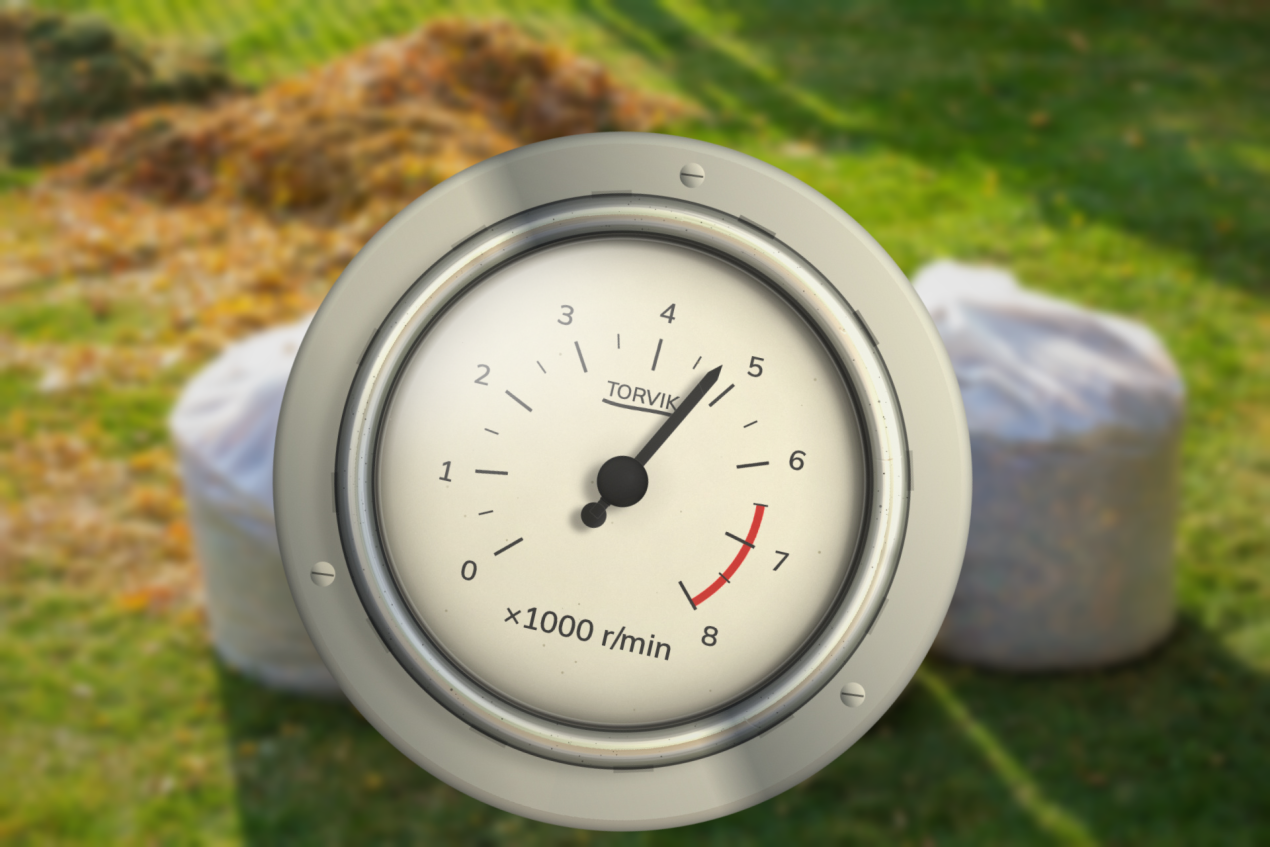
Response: 4750 rpm
